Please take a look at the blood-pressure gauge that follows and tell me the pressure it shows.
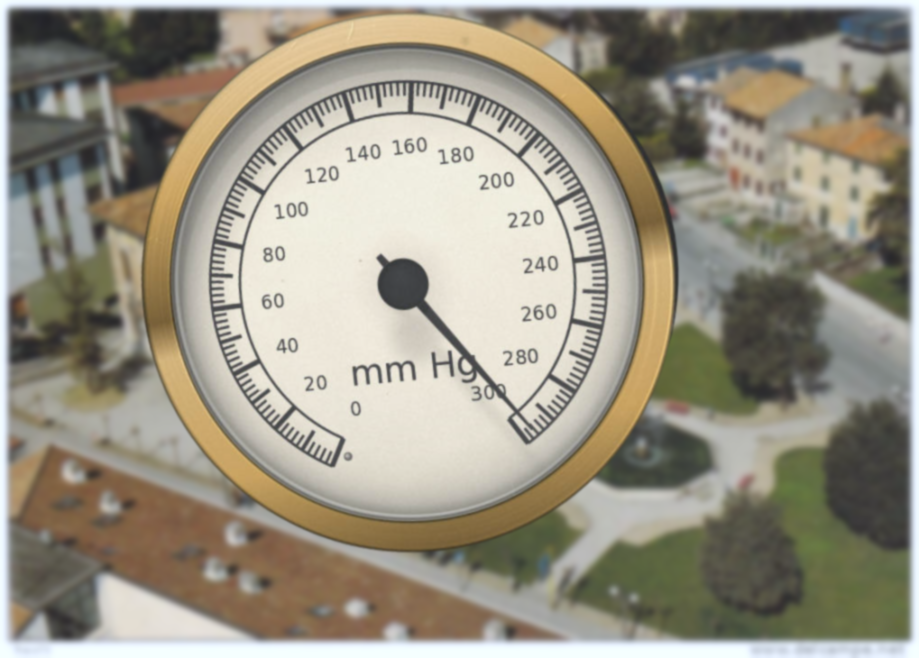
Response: 296 mmHg
